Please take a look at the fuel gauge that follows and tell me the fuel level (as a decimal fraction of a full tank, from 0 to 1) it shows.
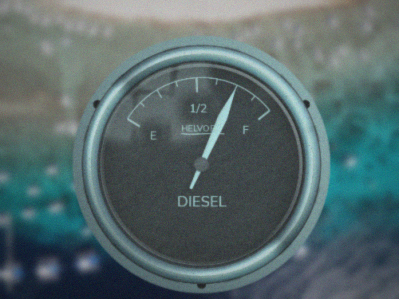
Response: 0.75
